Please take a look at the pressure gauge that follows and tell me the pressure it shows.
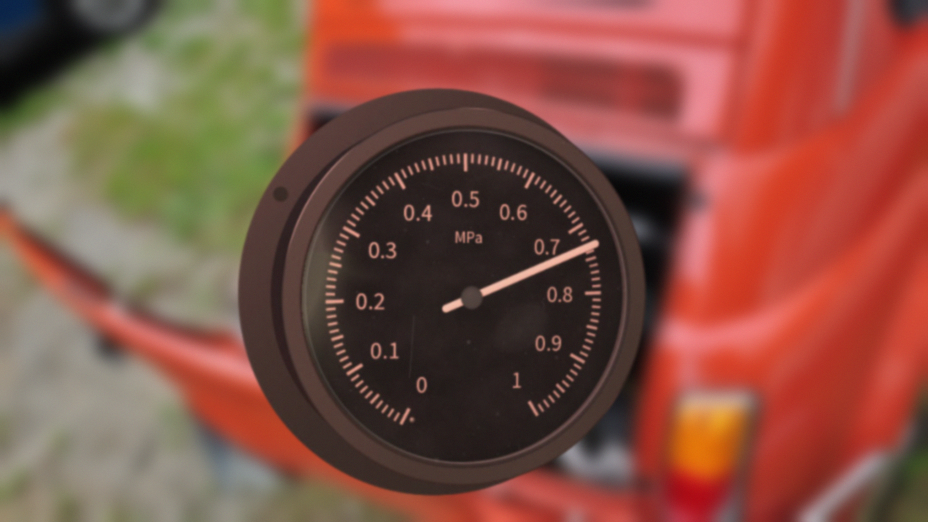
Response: 0.73 MPa
